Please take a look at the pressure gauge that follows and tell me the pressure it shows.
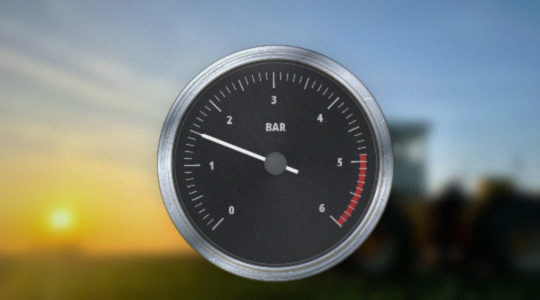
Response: 1.5 bar
